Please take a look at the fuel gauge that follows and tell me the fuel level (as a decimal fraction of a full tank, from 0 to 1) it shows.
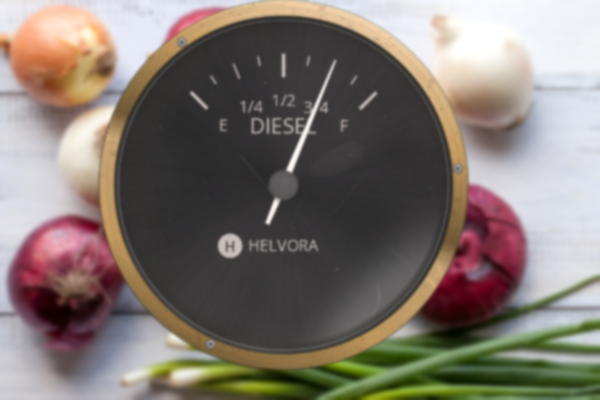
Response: 0.75
